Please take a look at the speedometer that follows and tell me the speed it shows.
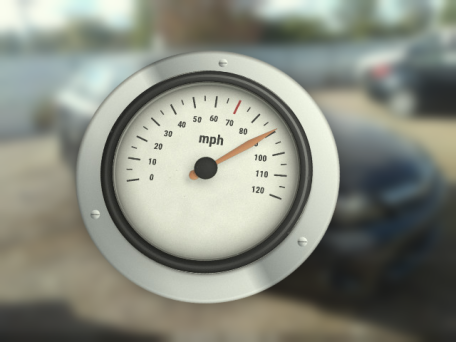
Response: 90 mph
